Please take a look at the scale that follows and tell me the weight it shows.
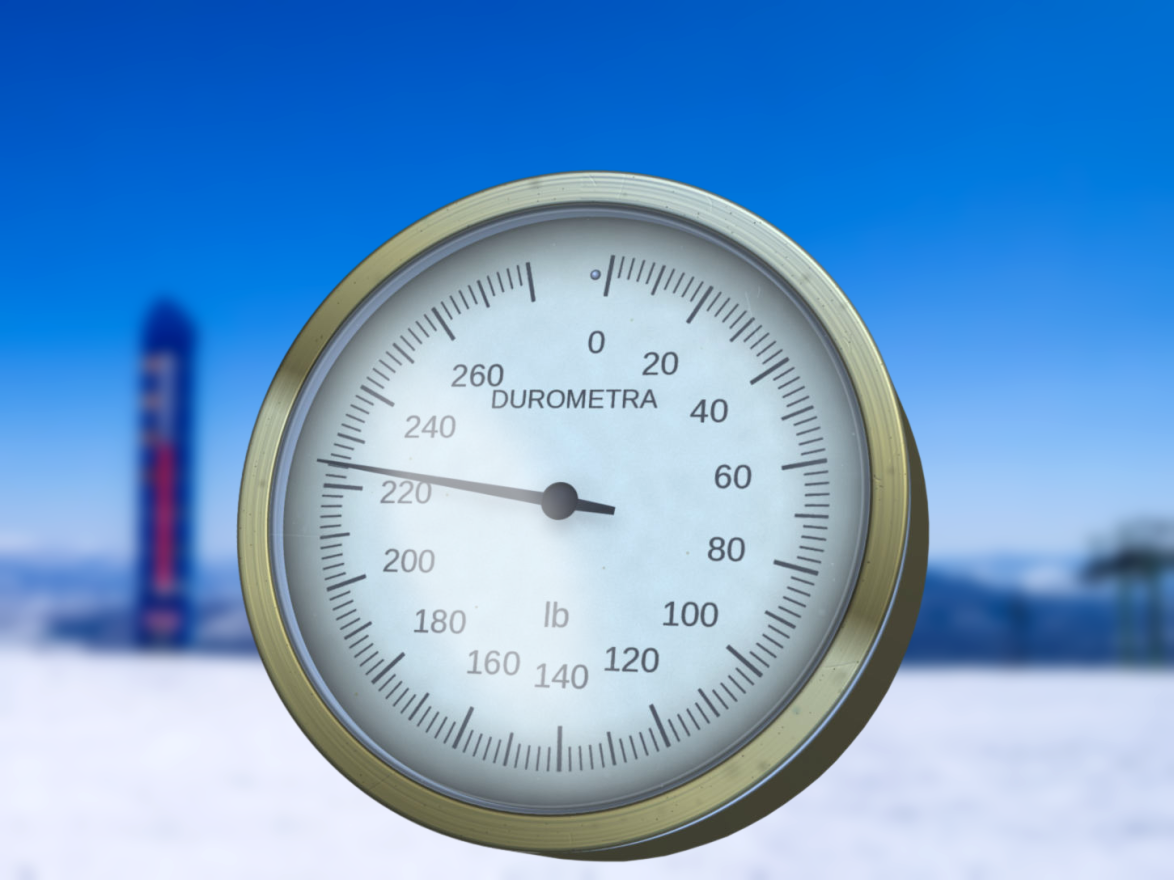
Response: 224 lb
